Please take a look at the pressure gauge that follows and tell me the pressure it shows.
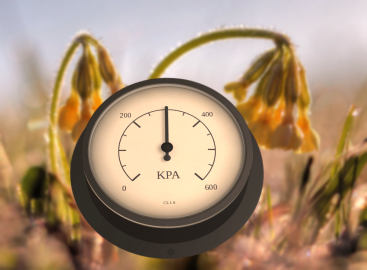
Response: 300 kPa
